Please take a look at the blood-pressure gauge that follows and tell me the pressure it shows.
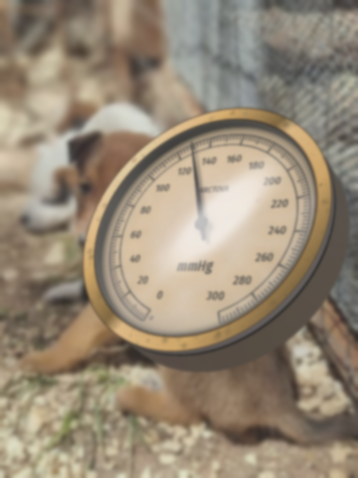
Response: 130 mmHg
